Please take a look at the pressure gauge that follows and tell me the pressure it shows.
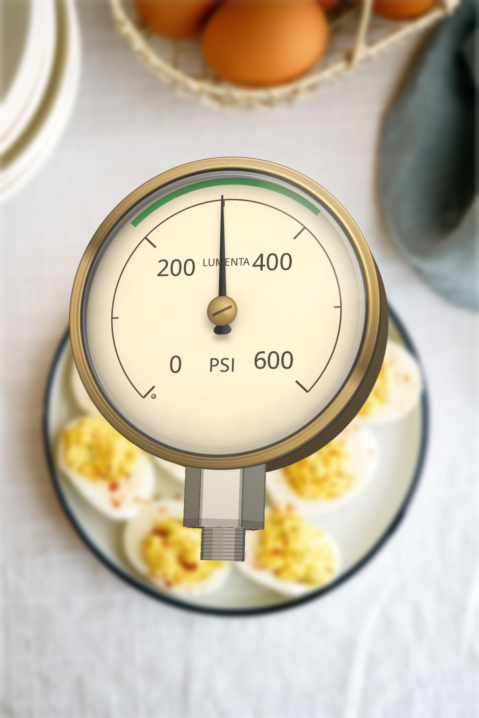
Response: 300 psi
